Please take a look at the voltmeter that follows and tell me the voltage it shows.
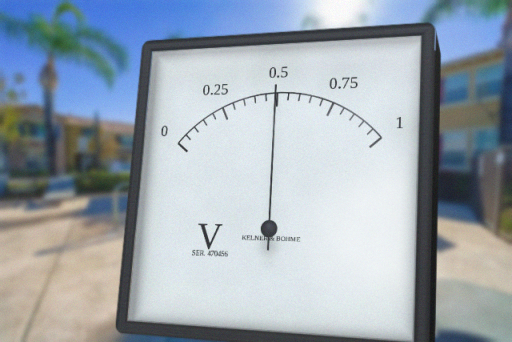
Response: 0.5 V
